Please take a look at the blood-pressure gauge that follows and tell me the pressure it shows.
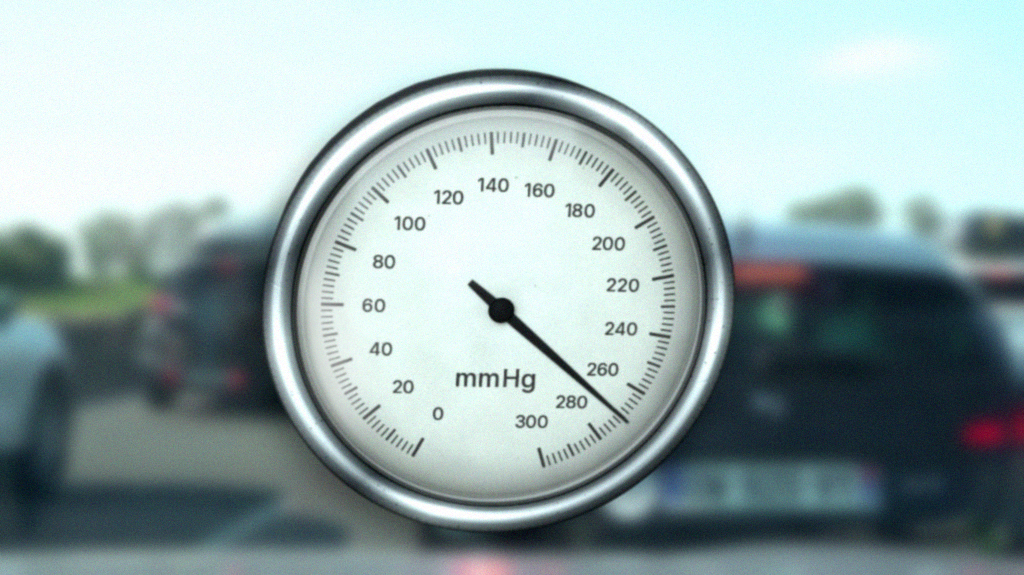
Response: 270 mmHg
